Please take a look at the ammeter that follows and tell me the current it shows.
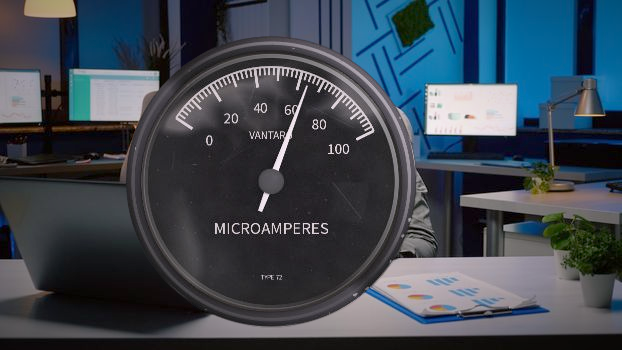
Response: 64 µA
